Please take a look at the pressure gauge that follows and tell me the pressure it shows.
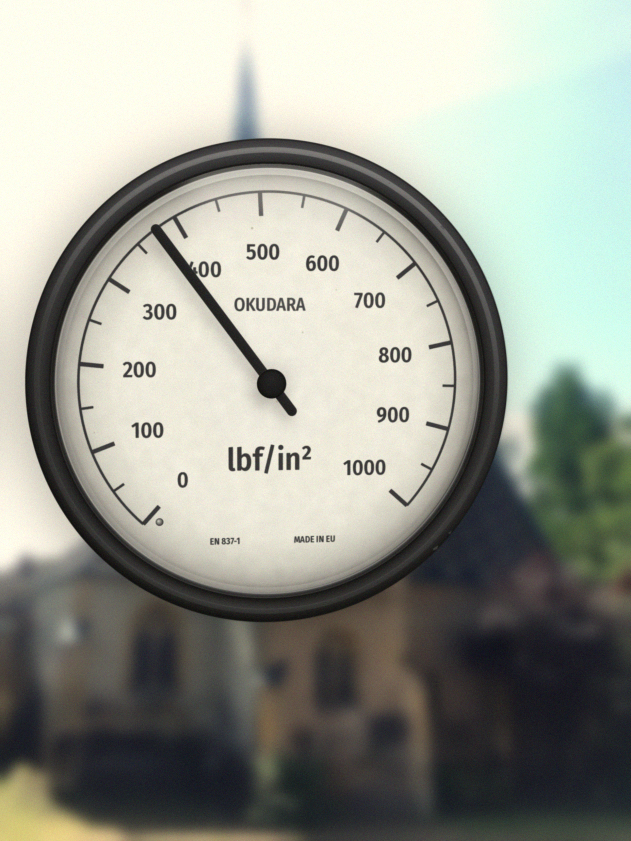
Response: 375 psi
